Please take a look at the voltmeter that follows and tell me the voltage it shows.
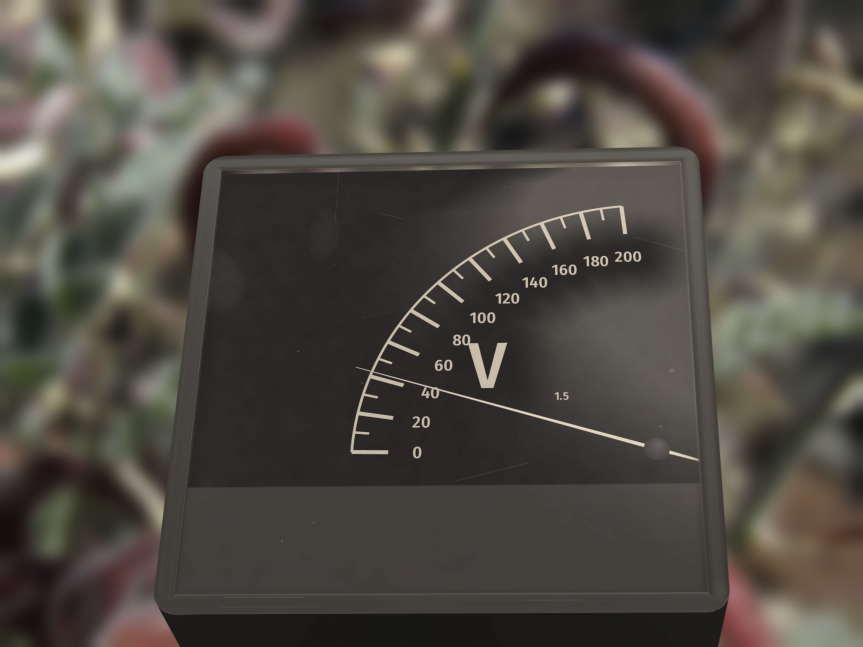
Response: 40 V
